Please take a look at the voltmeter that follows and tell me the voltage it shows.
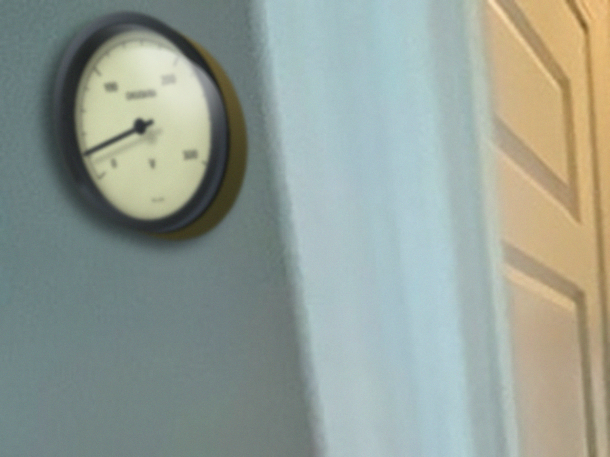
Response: 20 V
